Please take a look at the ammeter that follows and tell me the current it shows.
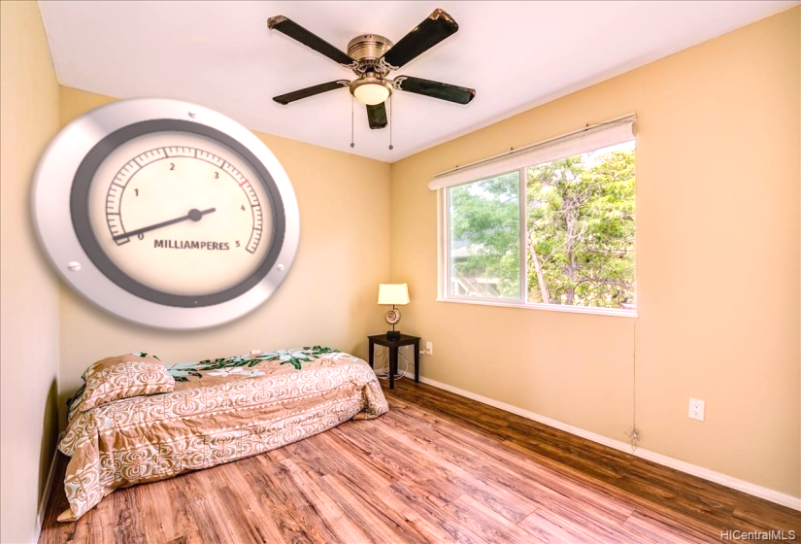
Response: 0.1 mA
